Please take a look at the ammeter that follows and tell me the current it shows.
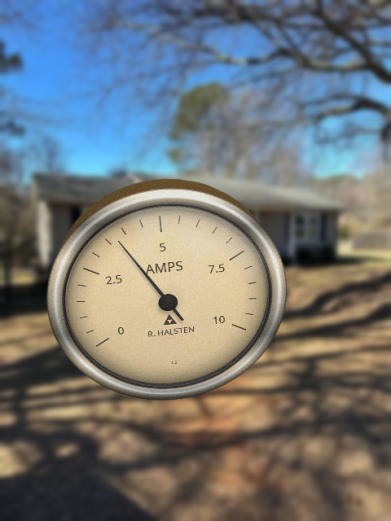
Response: 3.75 A
